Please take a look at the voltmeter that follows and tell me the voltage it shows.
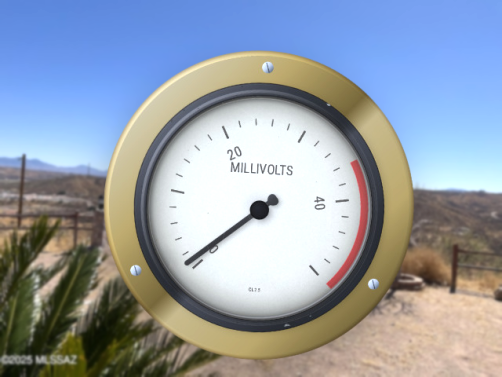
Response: 1 mV
